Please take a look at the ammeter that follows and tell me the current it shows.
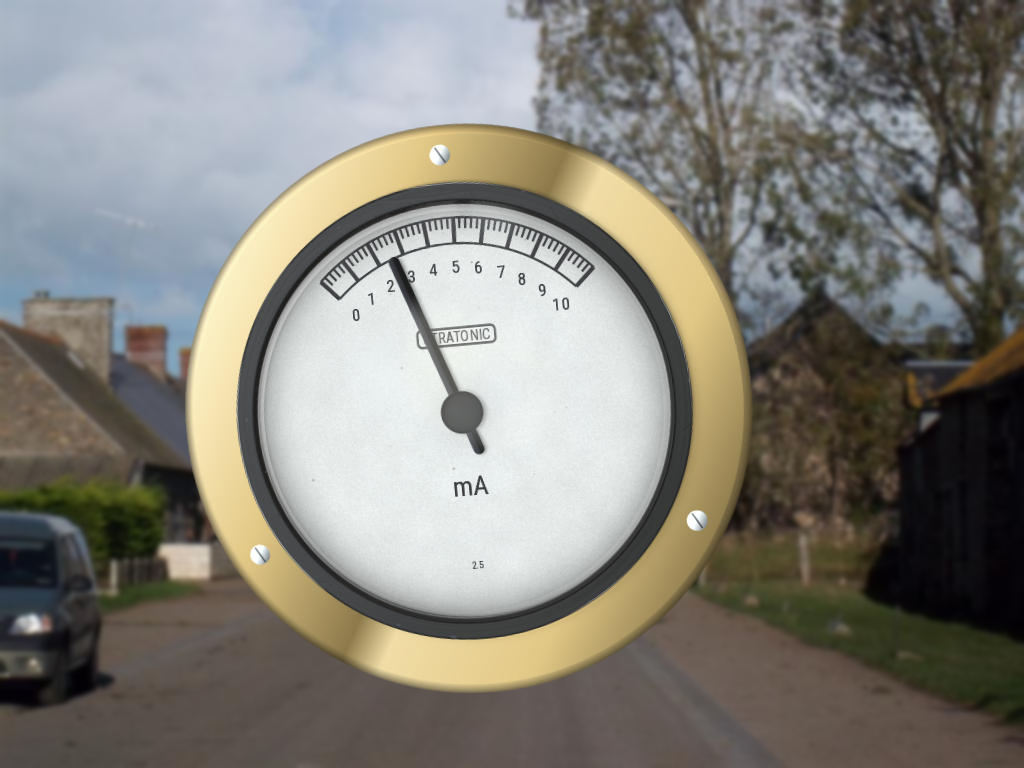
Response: 2.6 mA
